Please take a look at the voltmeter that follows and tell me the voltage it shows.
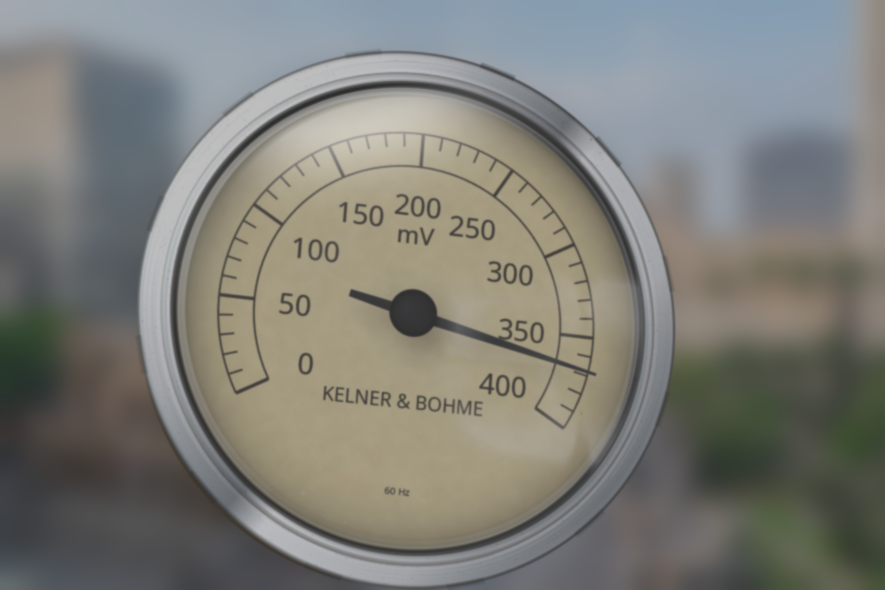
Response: 370 mV
